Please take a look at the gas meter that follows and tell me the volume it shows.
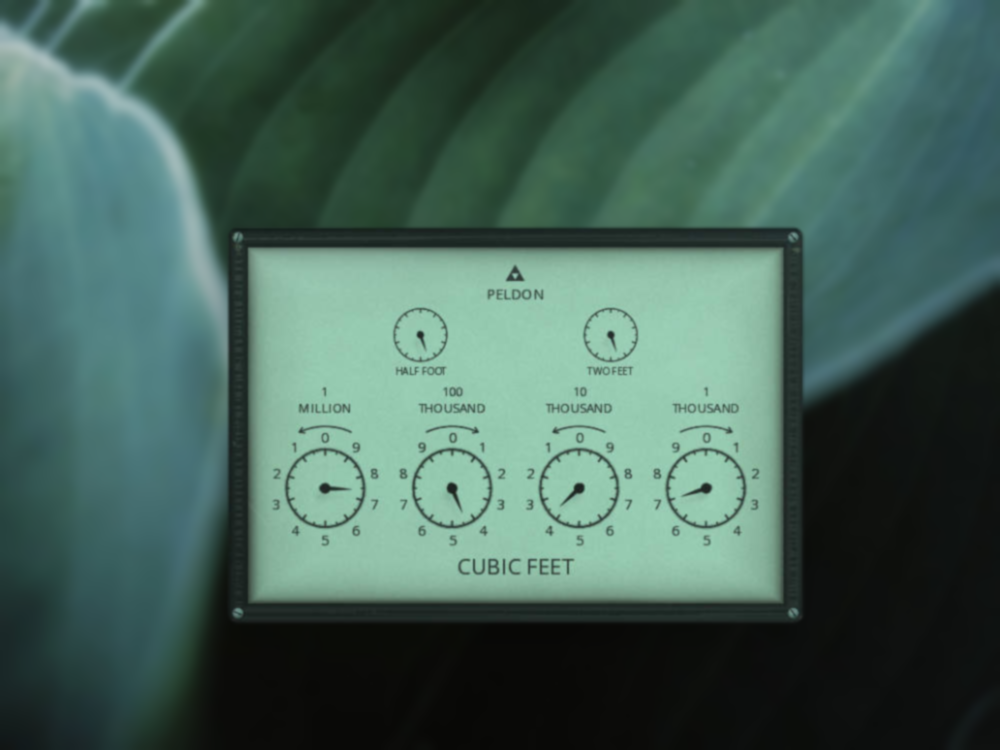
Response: 743700 ft³
